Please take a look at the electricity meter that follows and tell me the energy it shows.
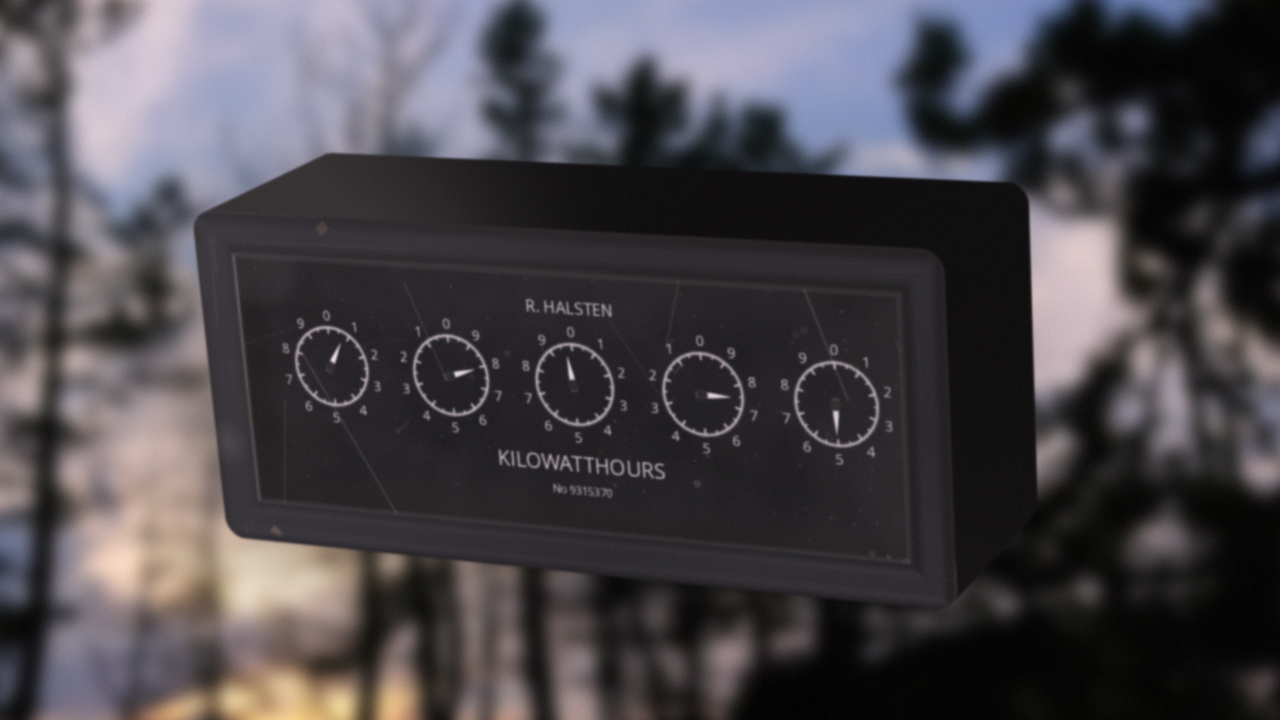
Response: 7975 kWh
